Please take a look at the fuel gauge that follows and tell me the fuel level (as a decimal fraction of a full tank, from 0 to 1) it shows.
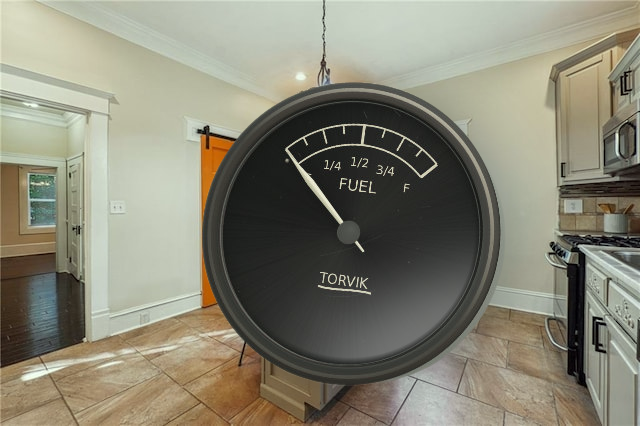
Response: 0
